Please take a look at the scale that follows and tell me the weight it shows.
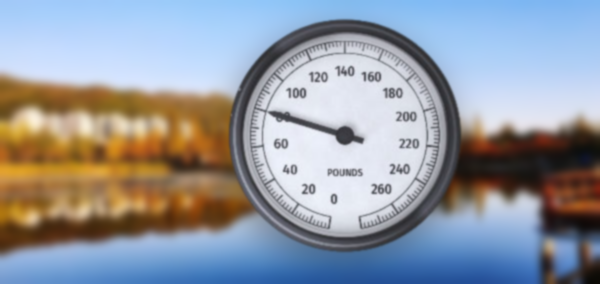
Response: 80 lb
